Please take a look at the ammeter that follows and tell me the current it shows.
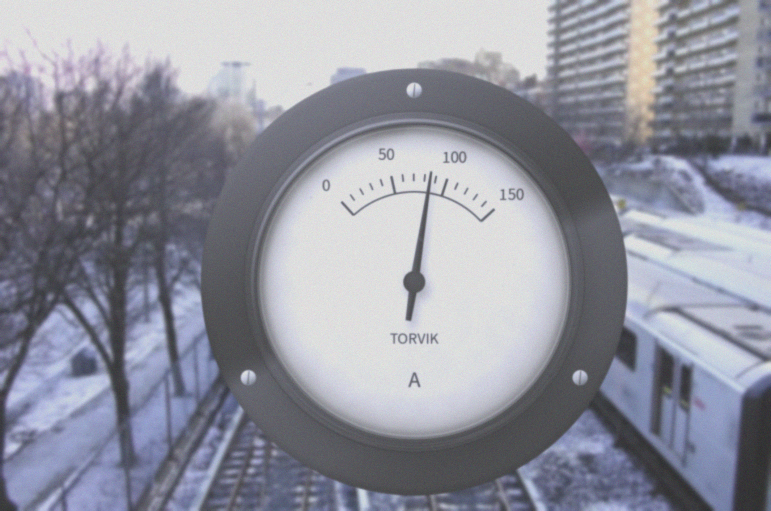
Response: 85 A
